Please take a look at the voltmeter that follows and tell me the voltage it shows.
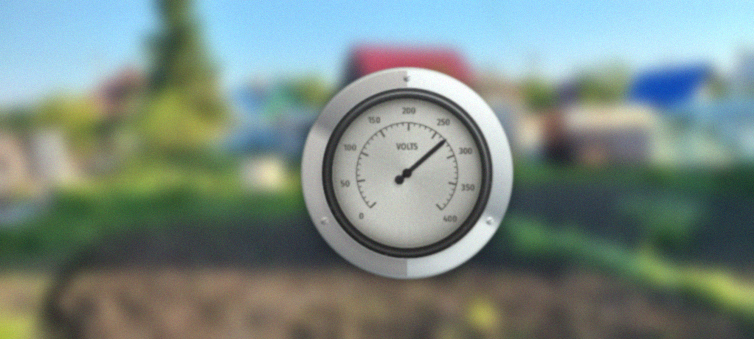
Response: 270 V
